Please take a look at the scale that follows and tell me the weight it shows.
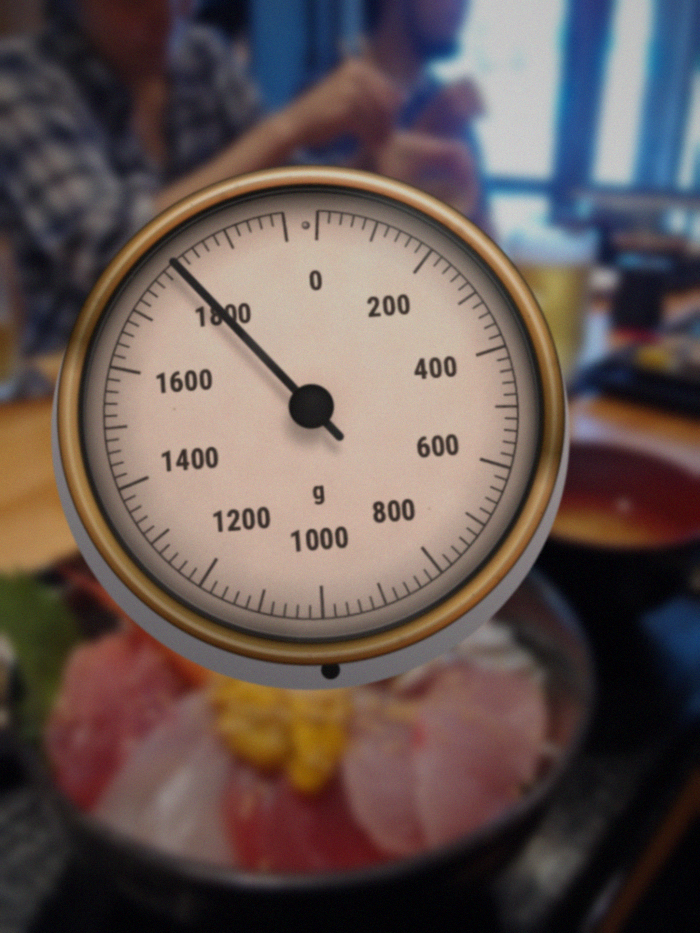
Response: 1800 g
